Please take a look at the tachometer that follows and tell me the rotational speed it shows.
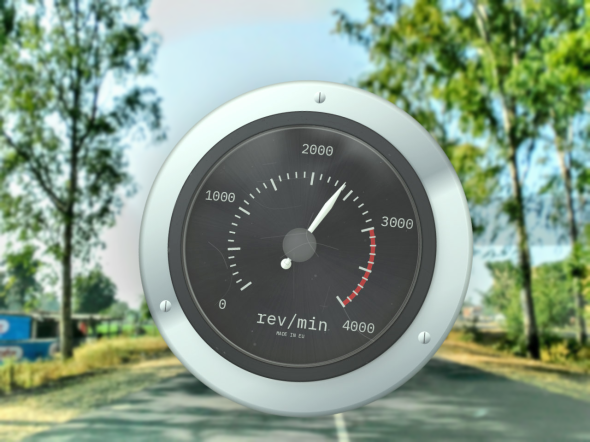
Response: 2400 rpm
